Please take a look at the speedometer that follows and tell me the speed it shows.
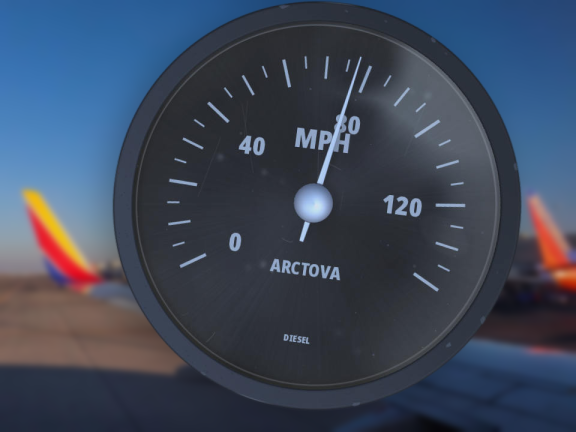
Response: 77.5 mph
